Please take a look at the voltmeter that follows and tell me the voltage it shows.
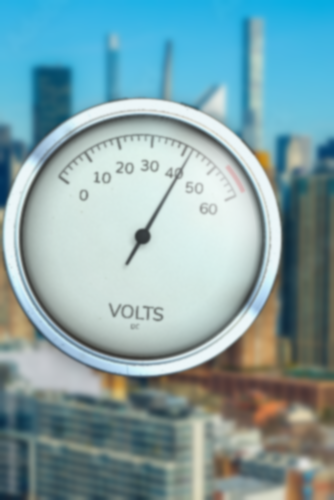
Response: 42 V
